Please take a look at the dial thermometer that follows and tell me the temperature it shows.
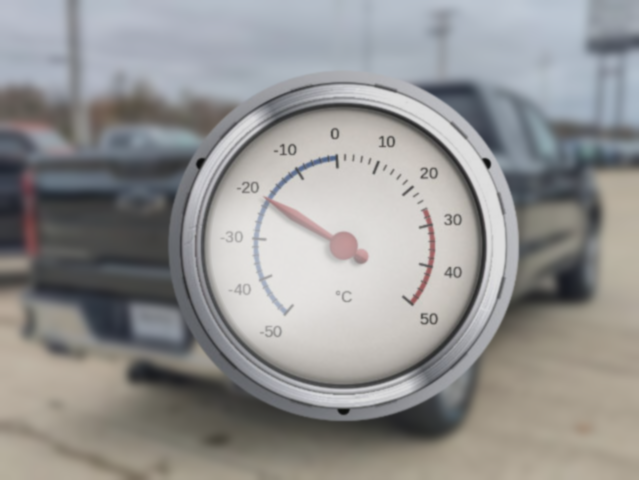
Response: -20 °C
